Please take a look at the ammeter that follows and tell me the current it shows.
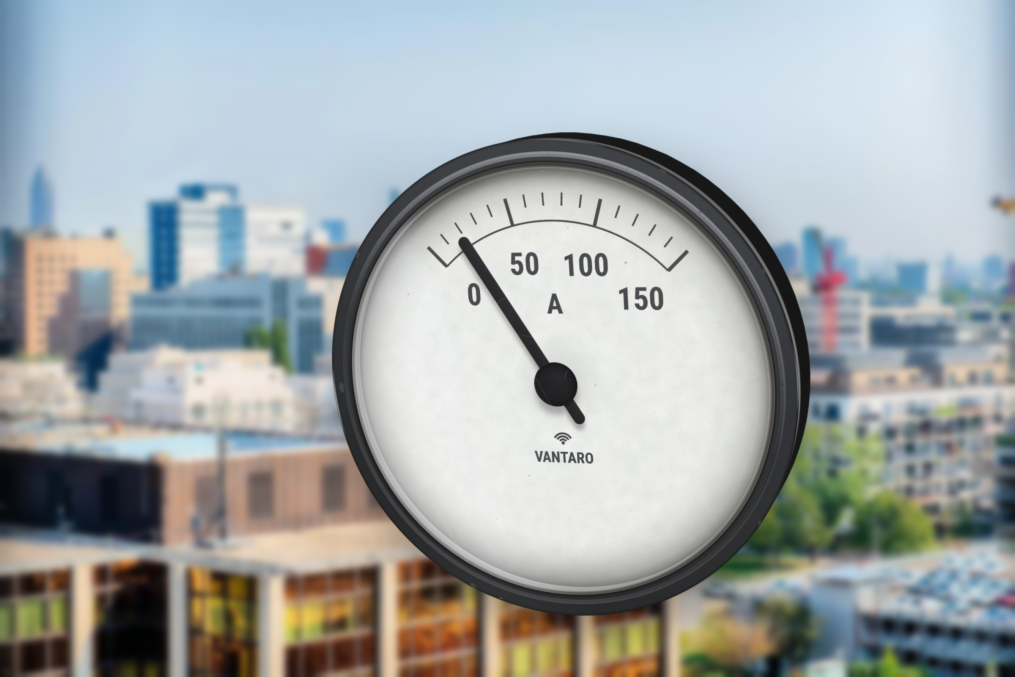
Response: 20 A
